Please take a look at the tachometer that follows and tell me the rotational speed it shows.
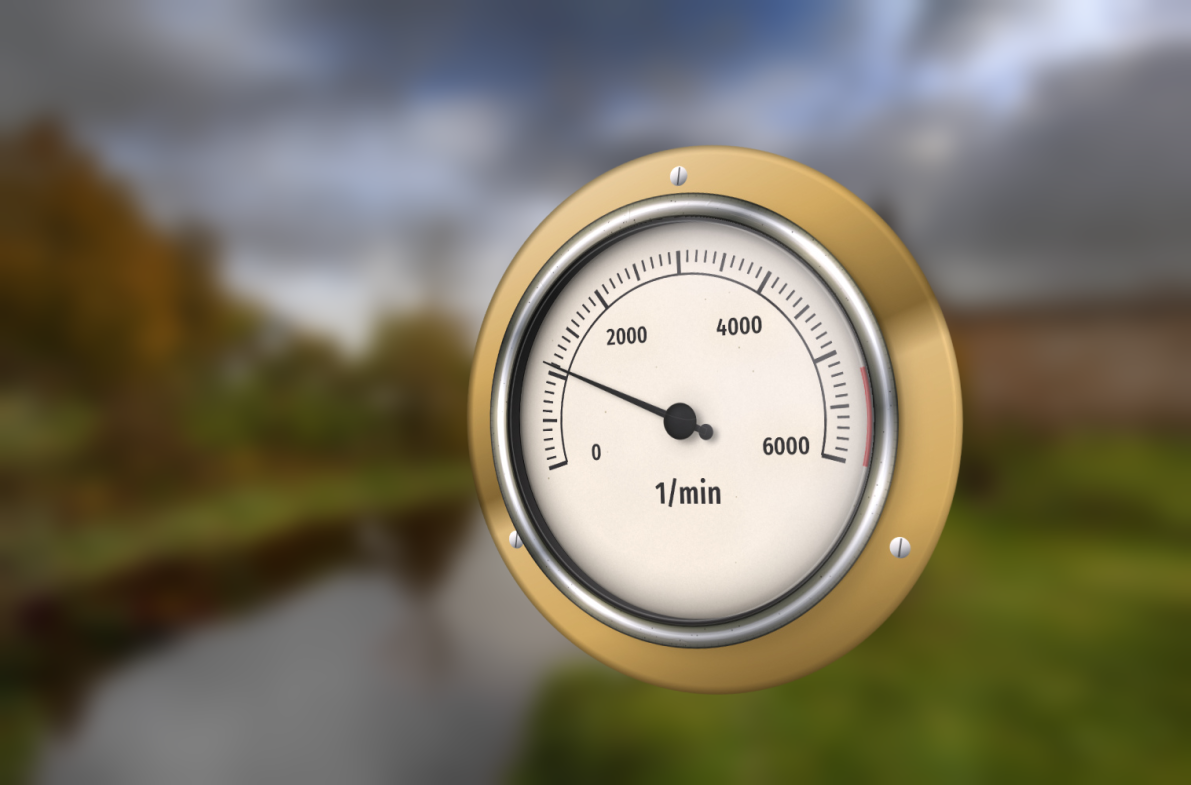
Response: 1100 rpm
